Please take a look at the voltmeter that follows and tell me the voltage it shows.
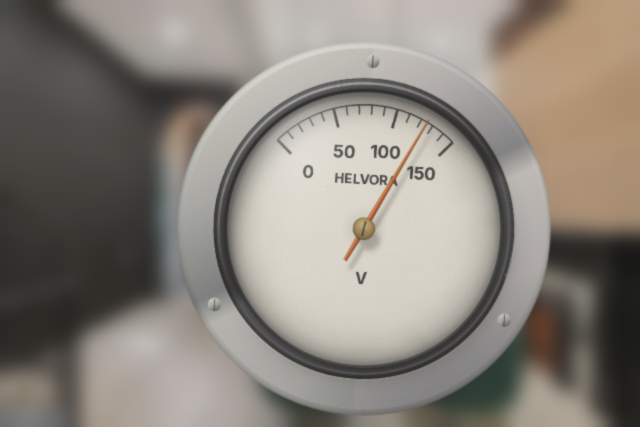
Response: 125 V
